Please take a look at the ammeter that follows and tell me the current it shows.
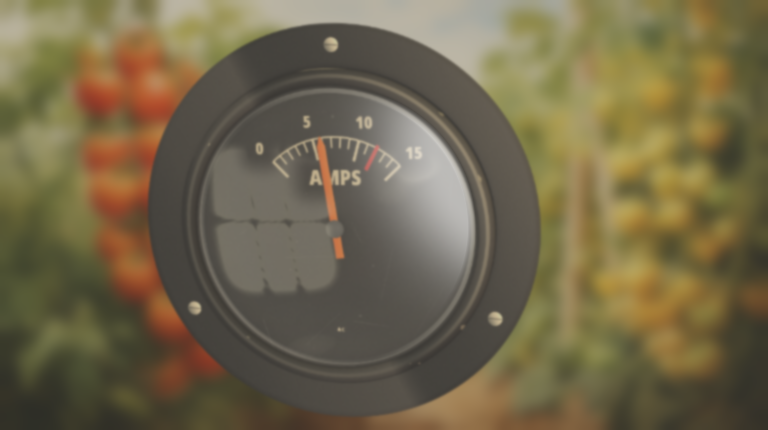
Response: 6 A
